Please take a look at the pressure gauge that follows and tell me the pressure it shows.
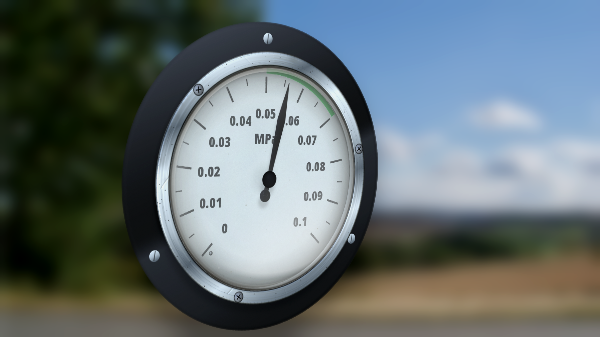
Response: 0.055 MPa
